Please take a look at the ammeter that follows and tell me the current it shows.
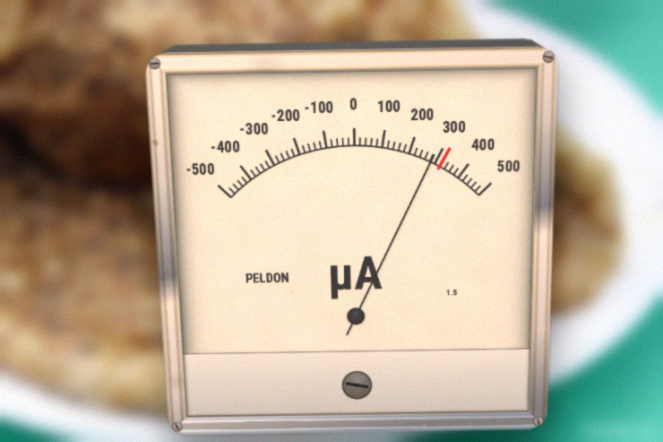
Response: 280 µA
